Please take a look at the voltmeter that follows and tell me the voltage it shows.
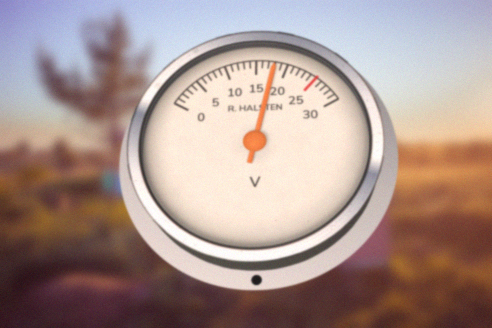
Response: 18 V
